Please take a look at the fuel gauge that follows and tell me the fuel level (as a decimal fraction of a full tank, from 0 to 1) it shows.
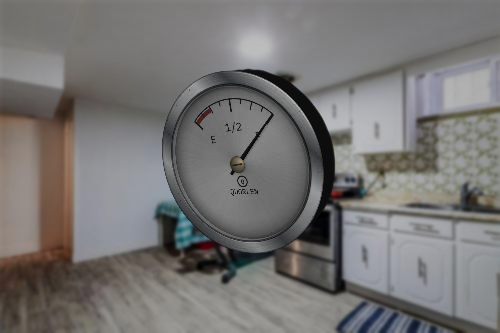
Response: 1
